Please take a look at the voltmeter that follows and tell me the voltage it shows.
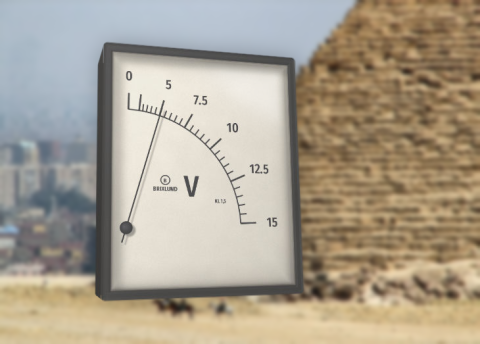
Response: 5 V
